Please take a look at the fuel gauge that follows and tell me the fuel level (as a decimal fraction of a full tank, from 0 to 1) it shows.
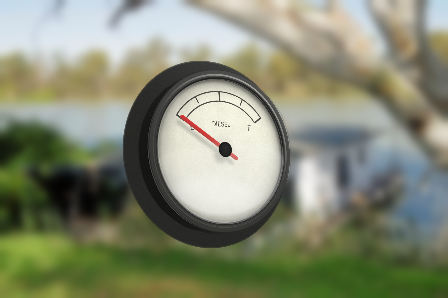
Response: 0
